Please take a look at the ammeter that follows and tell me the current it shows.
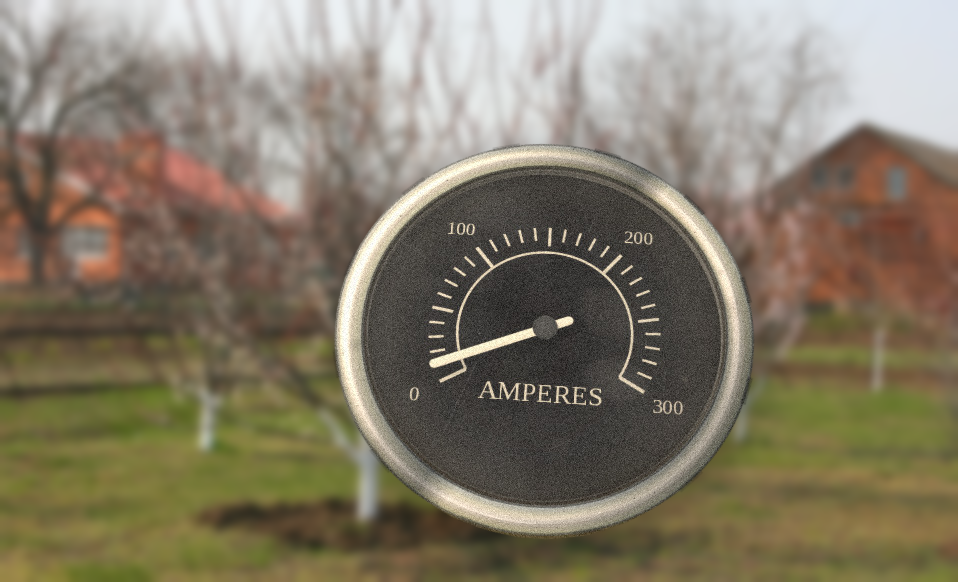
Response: 10 A
